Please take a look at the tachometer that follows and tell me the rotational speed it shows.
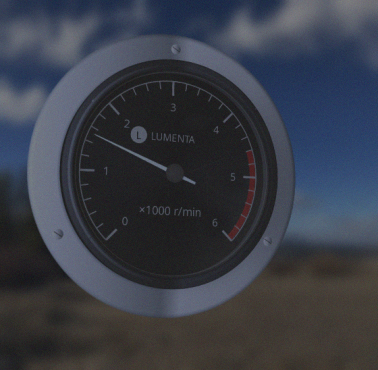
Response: 1500 rpm
